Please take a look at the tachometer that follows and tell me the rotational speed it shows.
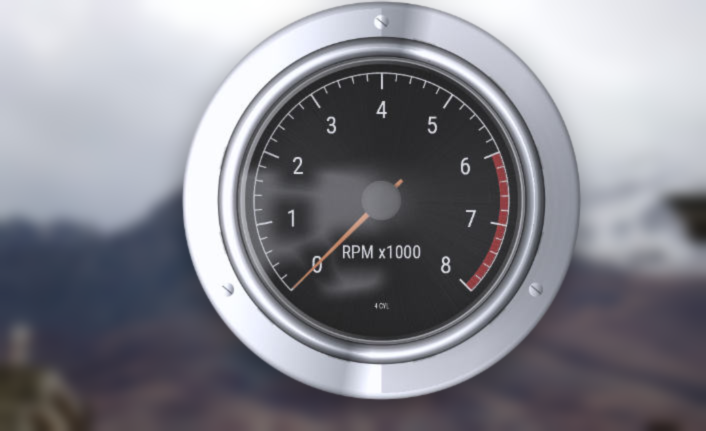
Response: 0 rpm
